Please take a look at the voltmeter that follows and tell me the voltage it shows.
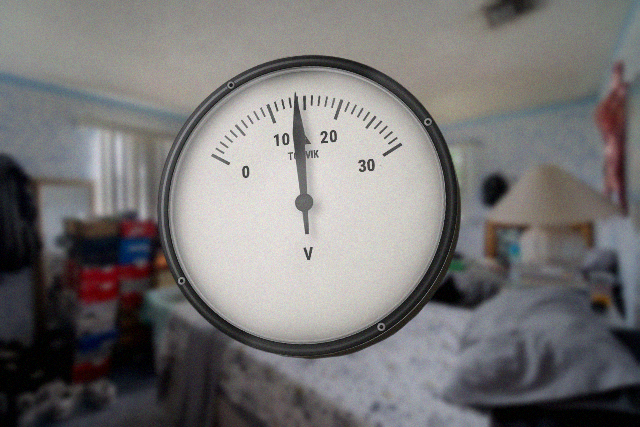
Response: 14 V
